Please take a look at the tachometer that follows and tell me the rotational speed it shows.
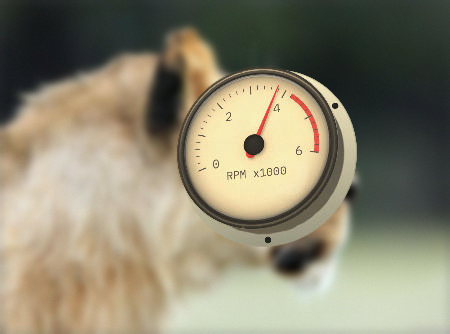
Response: 3800 rpm
